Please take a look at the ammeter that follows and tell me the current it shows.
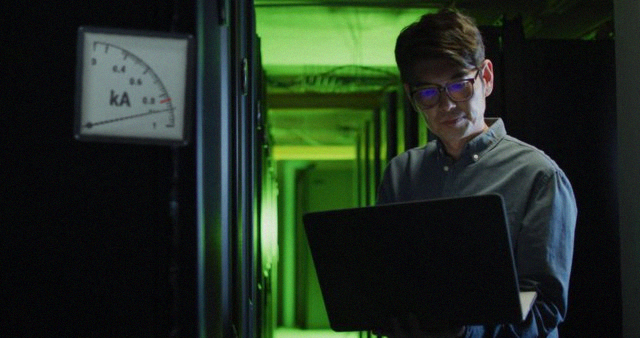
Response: 0.9 kA
